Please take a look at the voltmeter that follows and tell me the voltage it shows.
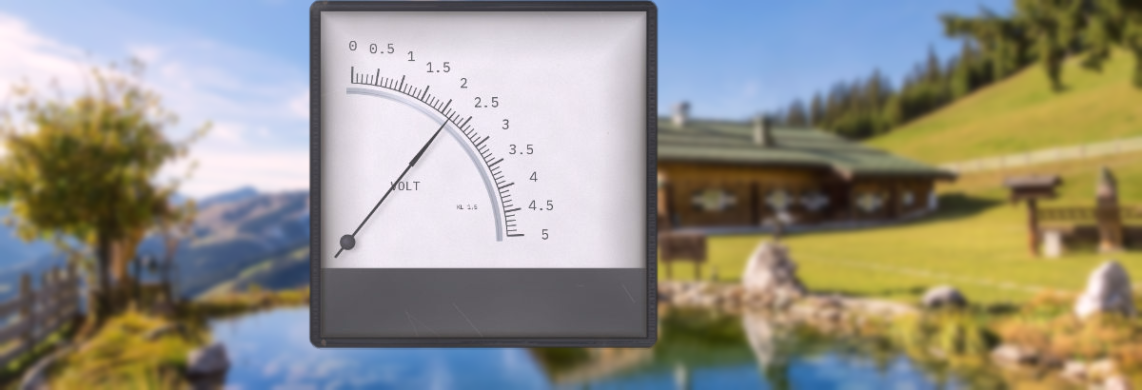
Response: 2.2 V
